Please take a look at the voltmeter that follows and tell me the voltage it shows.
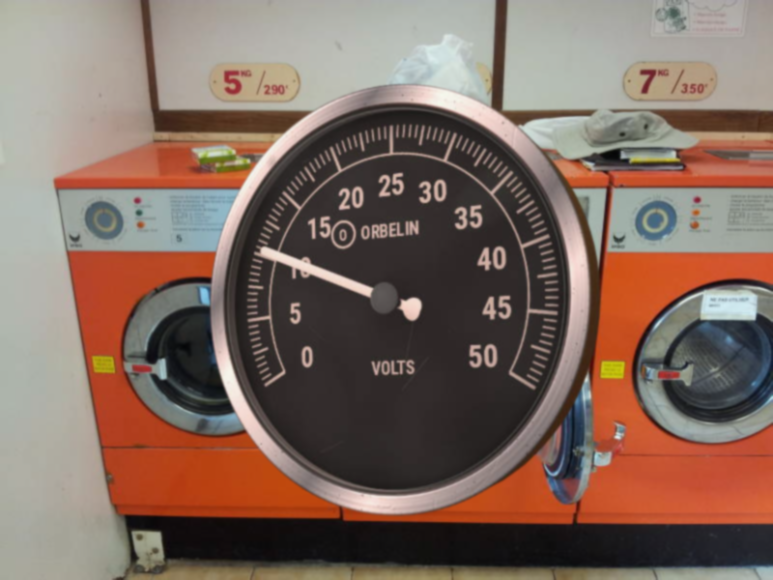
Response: 10.5 V
